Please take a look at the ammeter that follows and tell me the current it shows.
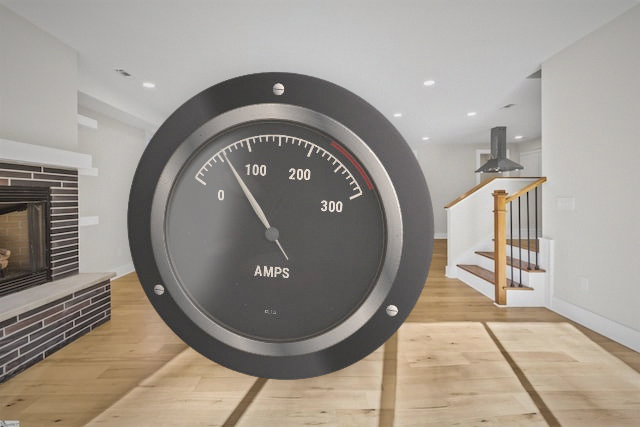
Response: 60 A
